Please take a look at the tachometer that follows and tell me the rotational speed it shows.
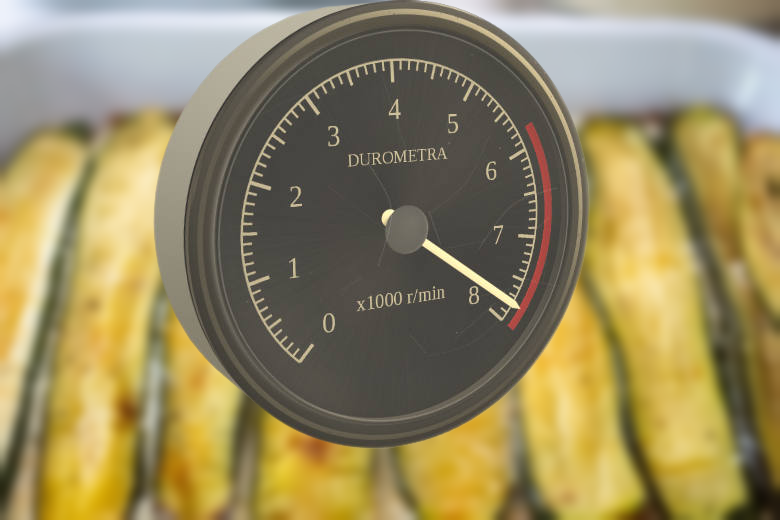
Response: 7800 rpm
